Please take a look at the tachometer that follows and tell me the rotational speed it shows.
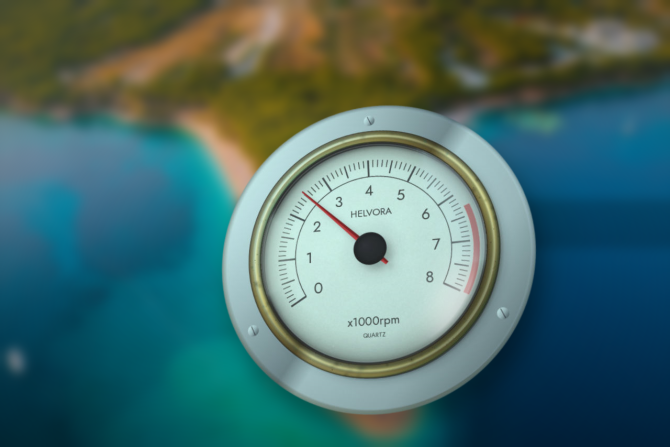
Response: 2500 rpm
